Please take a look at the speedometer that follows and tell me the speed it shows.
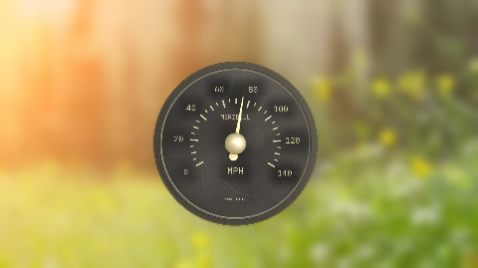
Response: 75 mph
